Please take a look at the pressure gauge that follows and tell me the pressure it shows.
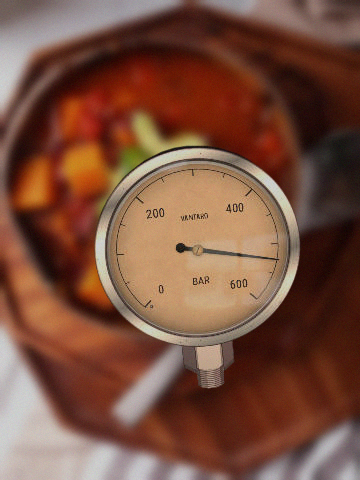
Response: 525 bar
